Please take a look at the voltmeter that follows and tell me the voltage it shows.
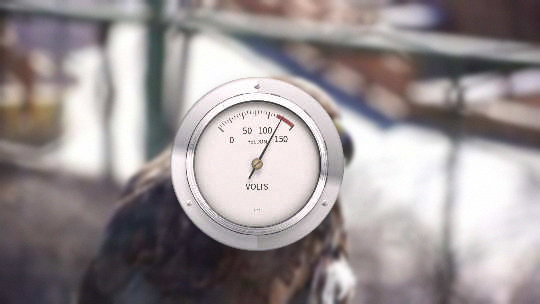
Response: 125 V
